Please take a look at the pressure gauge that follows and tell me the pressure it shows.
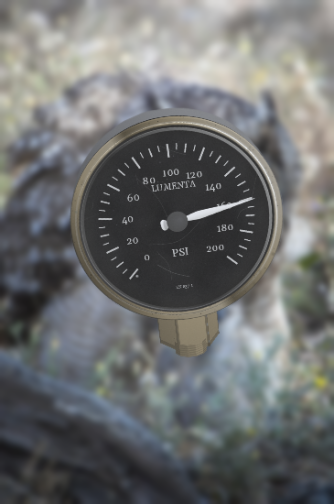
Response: 160 psi
